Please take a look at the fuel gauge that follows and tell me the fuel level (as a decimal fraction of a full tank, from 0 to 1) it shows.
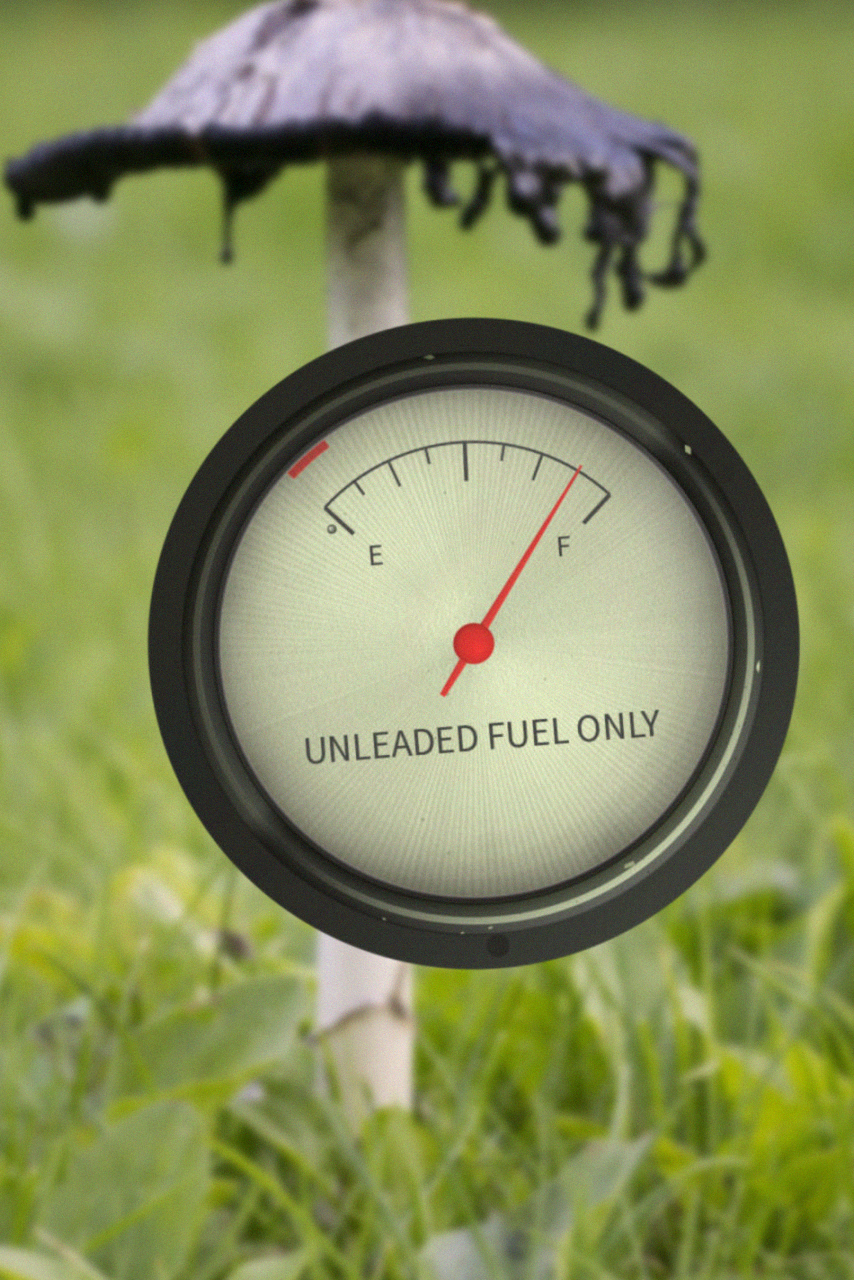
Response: 0.875
